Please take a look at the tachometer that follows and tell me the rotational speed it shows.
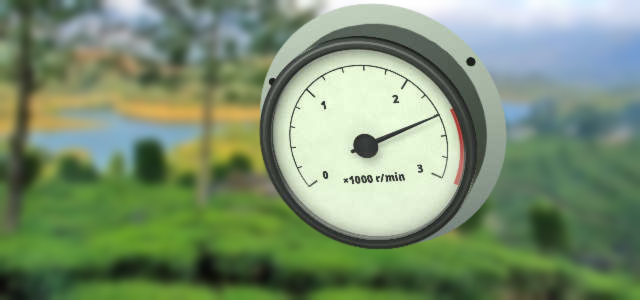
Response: 2400 rpm
